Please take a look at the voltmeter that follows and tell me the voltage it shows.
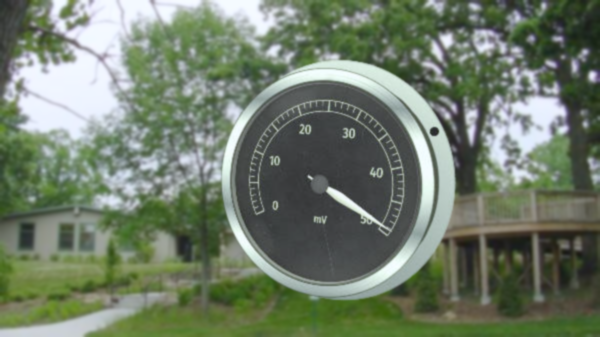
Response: 49 mV
